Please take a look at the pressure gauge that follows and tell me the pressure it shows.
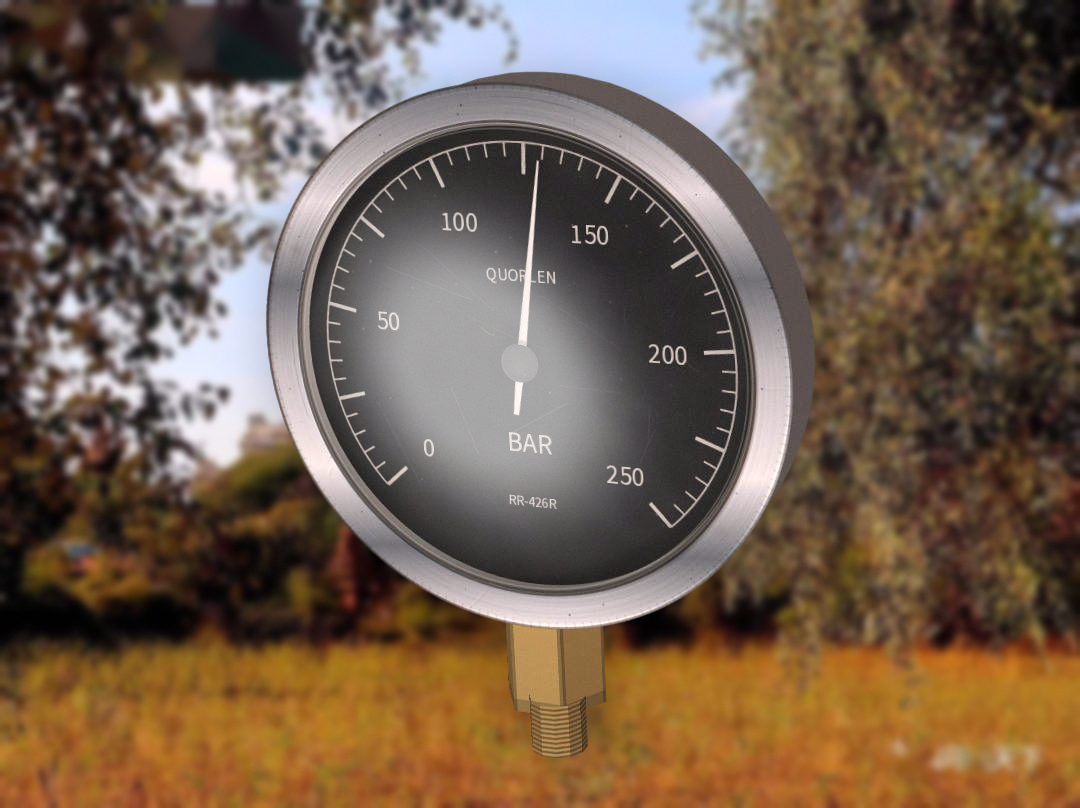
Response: 130 bar
